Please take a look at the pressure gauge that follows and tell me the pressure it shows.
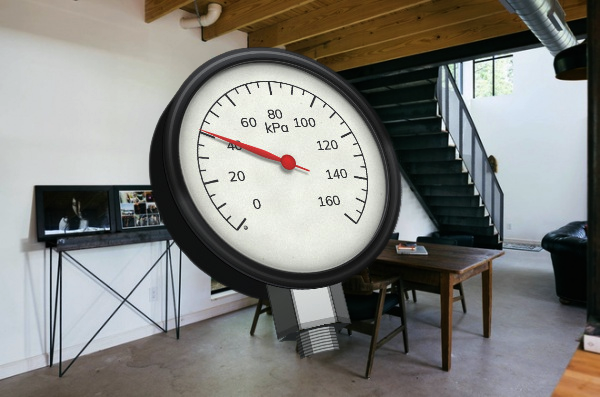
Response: 40 kPa
